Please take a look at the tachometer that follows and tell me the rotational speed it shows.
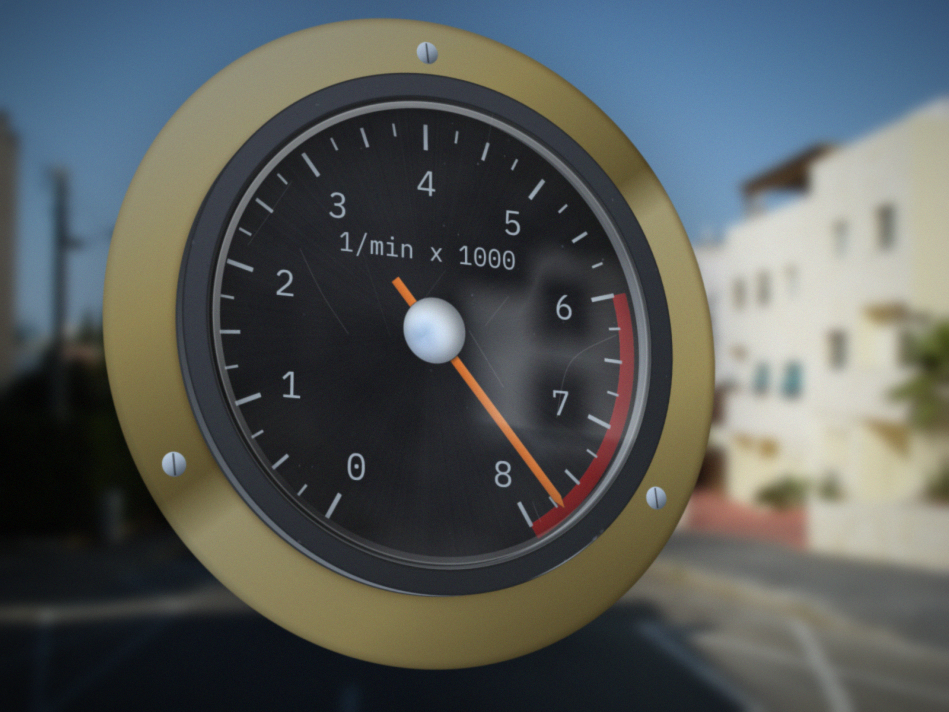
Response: 7750 rpm
